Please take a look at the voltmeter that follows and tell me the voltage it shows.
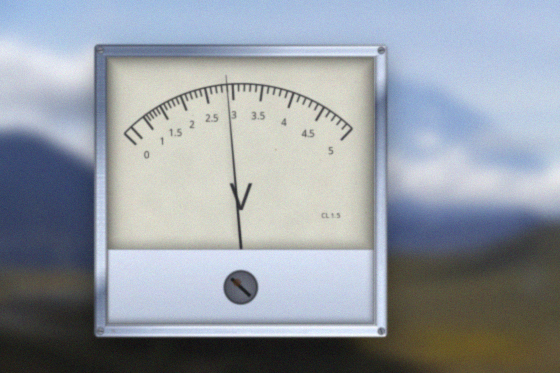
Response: 2.9 V
